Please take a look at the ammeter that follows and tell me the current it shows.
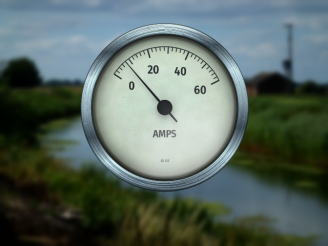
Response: 8 A
